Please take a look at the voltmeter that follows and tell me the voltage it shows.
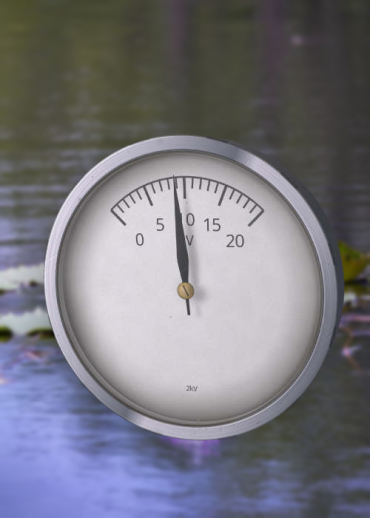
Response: 9 kV
